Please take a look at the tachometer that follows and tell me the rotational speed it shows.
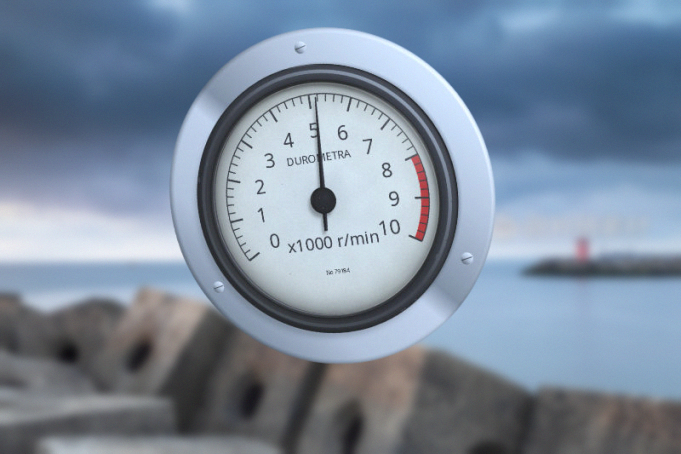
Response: 5200 rpm
